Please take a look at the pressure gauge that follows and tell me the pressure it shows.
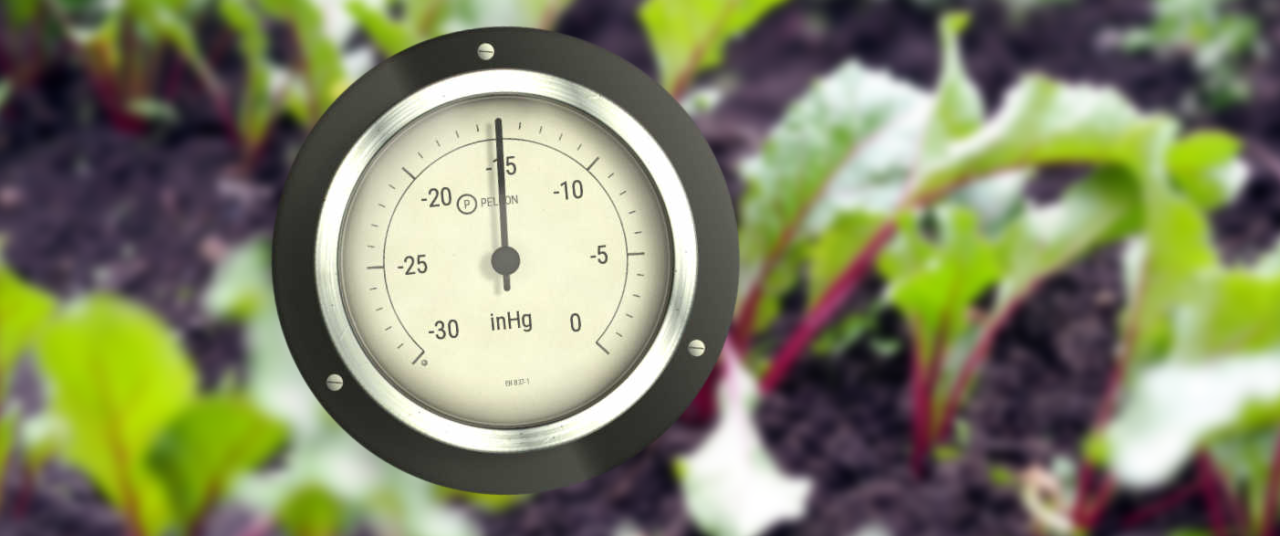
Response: -15 inHg
